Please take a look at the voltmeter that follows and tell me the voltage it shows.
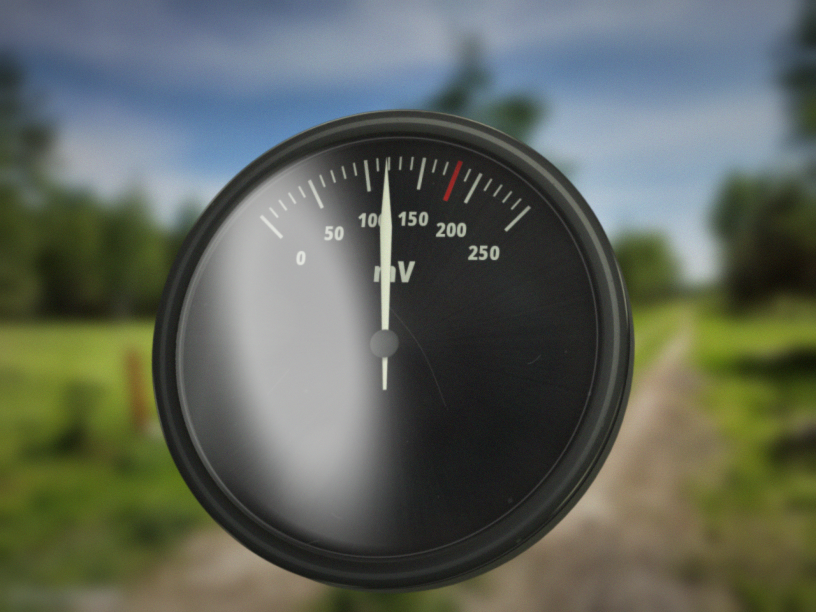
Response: 120 mV
